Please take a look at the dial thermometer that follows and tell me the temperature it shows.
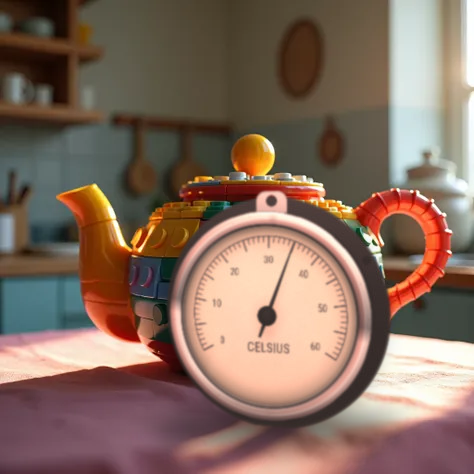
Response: 35 °C
